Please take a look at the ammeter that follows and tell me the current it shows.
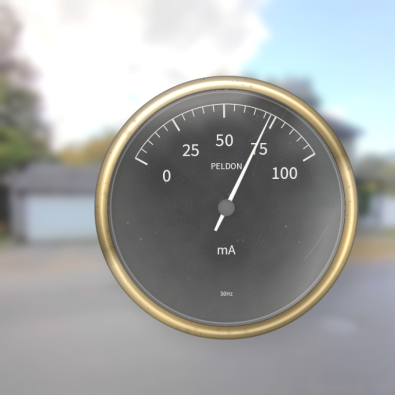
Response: 72.5 mA
